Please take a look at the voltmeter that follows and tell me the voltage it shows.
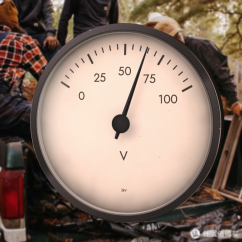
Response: 65 V
